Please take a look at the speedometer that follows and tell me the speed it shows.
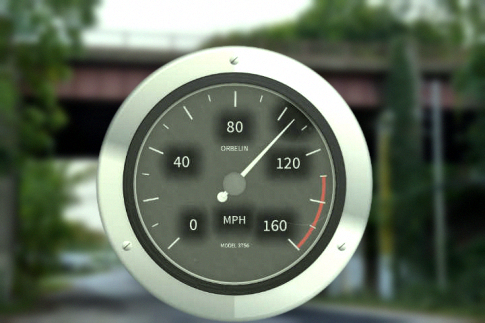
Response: 105 mph
